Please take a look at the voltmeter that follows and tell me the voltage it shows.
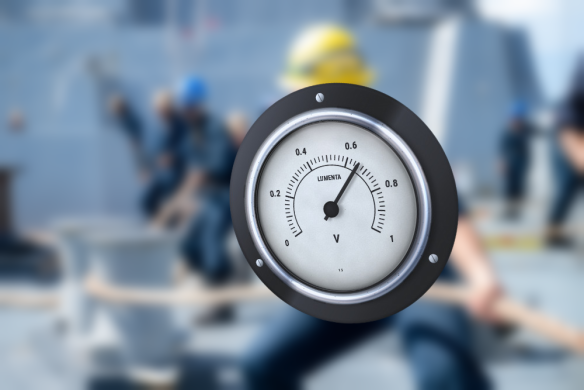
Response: 0.66 V
